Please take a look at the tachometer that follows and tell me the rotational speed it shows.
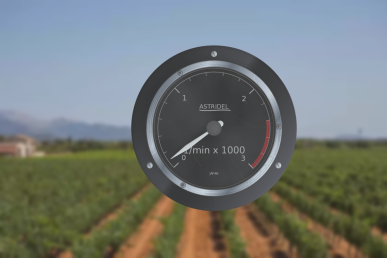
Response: 100 rpm
